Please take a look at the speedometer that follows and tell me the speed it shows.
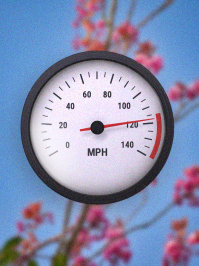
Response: 117.5 mph
